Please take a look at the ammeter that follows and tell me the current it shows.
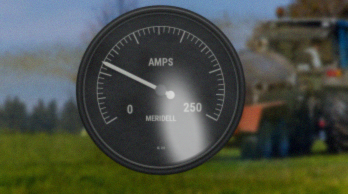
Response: 60 A
